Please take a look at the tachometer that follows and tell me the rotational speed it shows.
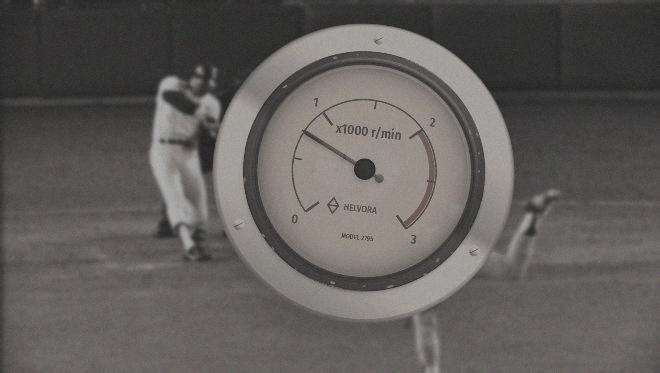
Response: 750 rpm
